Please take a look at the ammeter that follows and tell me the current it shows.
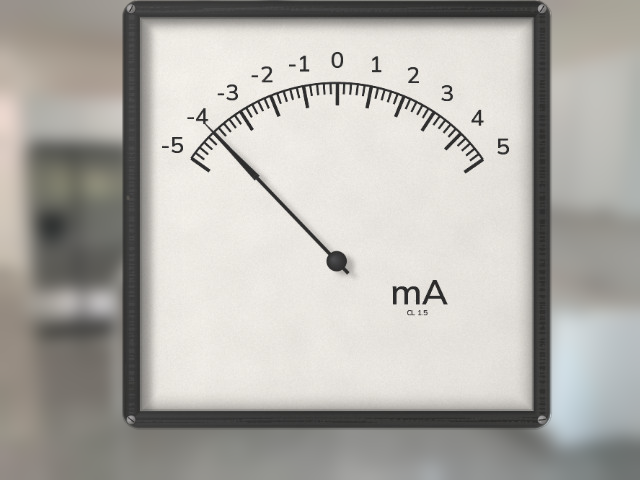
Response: -4 mA
